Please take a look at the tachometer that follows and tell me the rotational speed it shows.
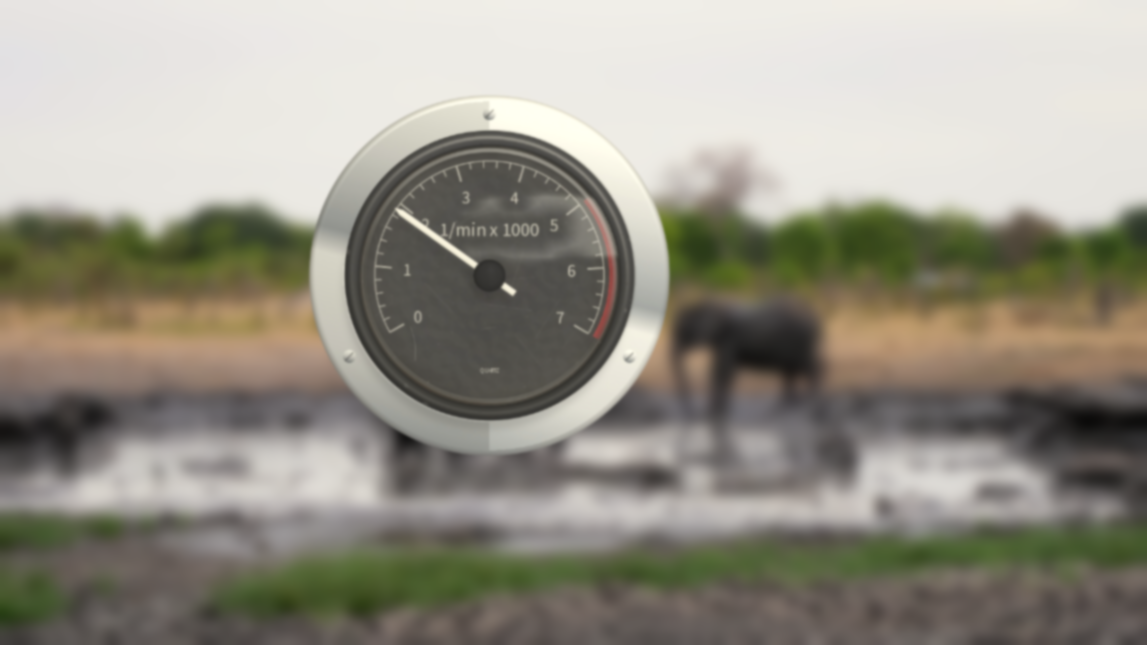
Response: 1900 rpm
